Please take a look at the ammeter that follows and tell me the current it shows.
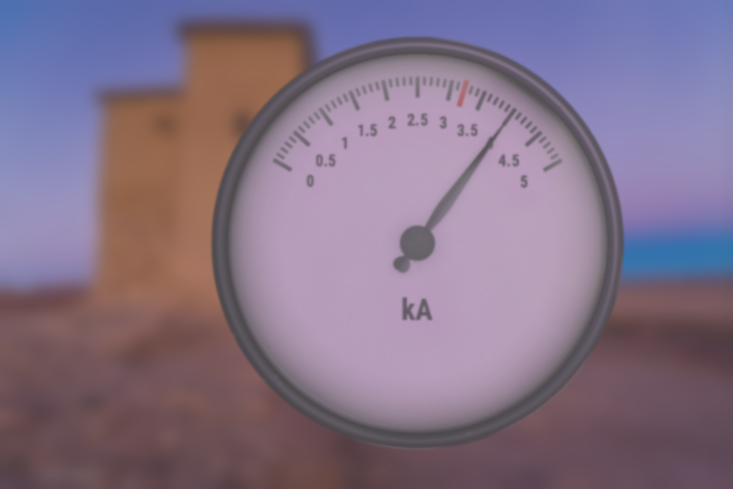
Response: 4 kA
